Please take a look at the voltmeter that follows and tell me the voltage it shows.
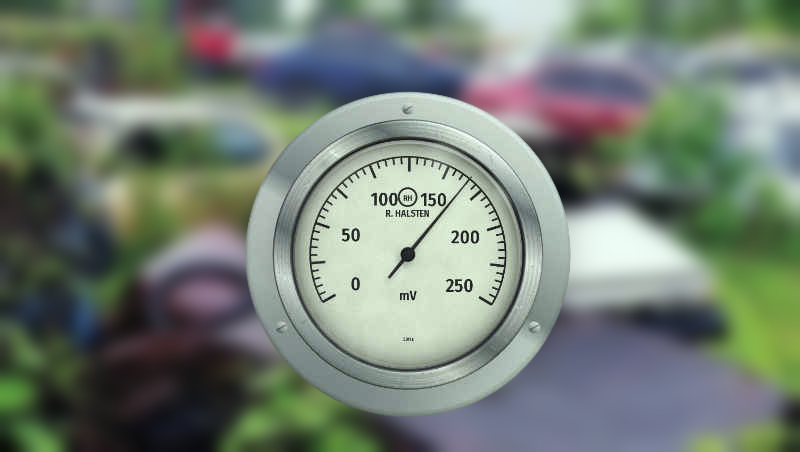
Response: 165 mV
